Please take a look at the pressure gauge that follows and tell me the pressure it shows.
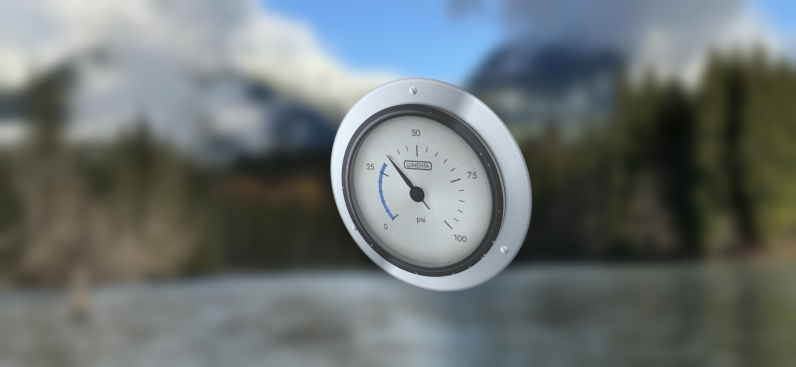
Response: 35 psi
